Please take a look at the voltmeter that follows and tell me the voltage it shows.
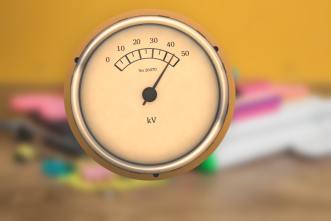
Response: 45 kV
